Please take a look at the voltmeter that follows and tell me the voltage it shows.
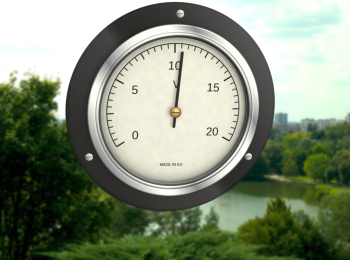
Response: 10.5 V
